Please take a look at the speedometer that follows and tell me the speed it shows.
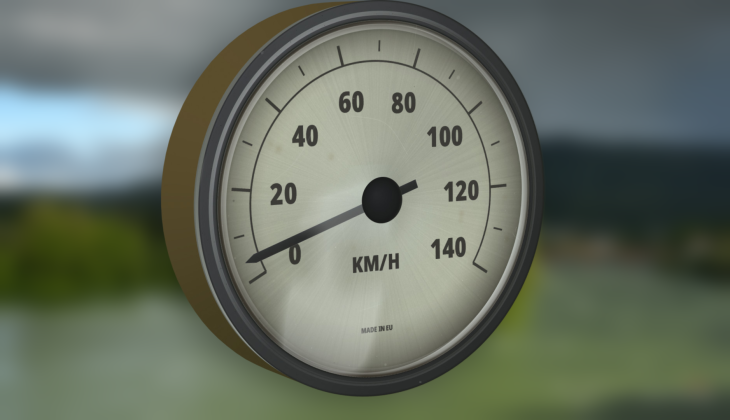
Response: 5 km/h
